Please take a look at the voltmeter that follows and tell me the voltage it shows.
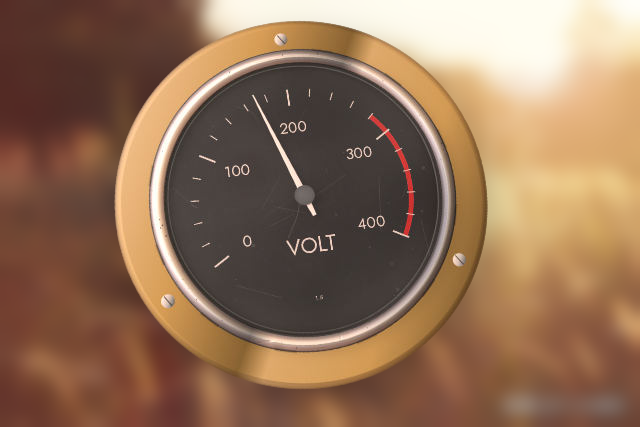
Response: 170 V
